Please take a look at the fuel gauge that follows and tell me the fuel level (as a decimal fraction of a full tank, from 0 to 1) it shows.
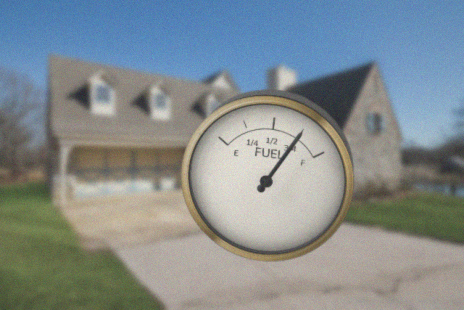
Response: 0.75
